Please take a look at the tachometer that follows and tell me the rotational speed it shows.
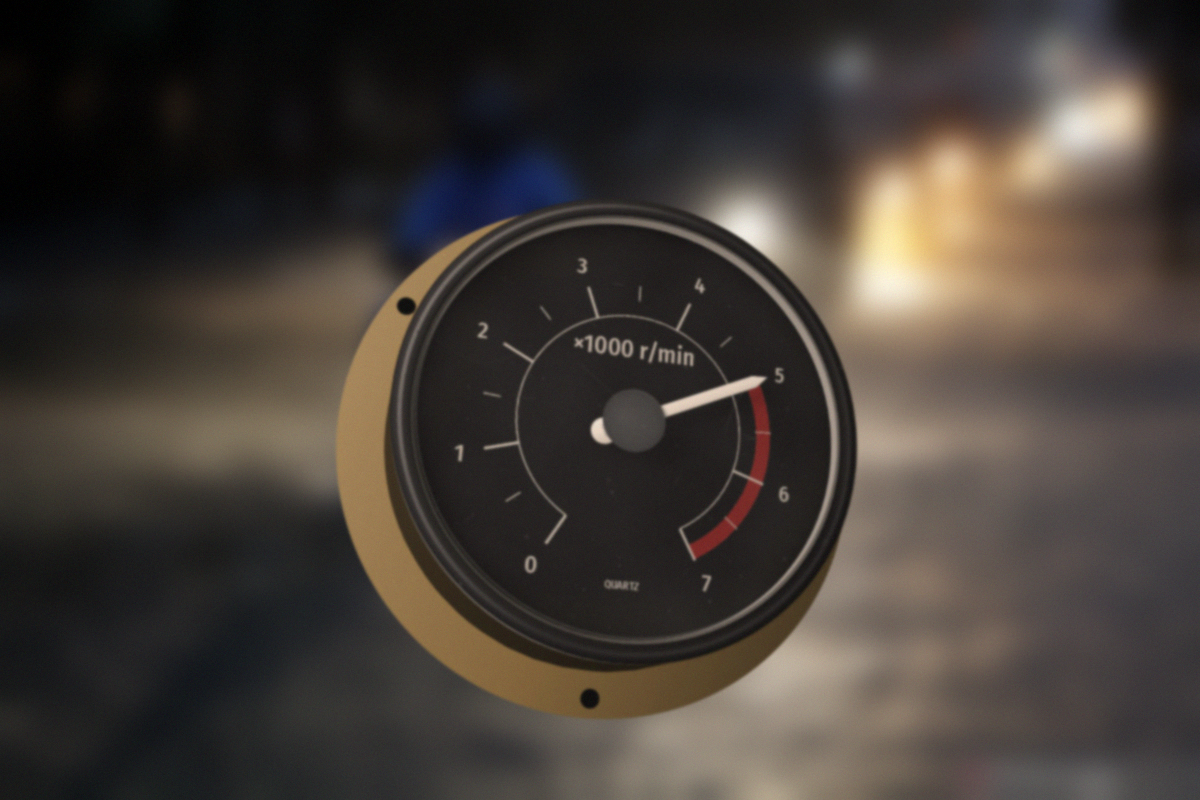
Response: 5000 rpm
